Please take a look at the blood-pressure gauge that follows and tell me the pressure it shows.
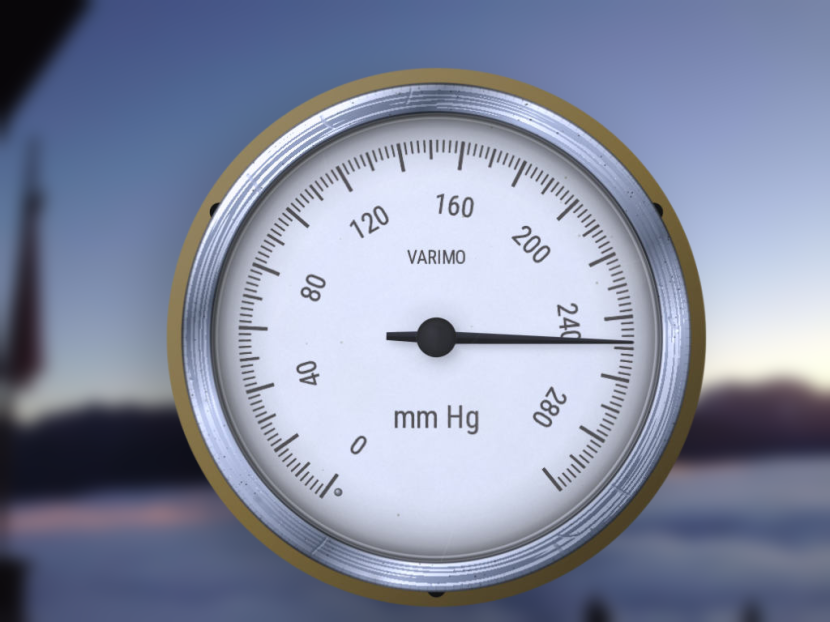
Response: 248 mmHg
